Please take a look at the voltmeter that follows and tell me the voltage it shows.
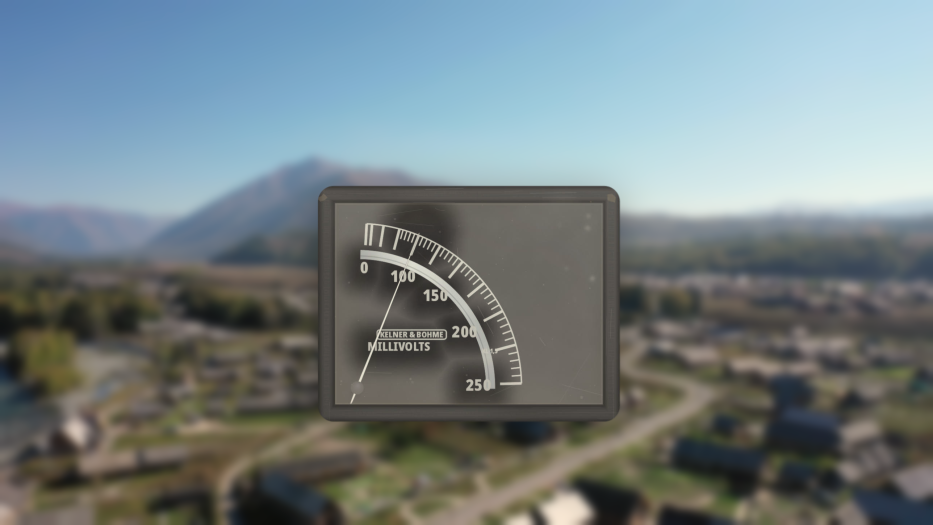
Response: 100 mV
